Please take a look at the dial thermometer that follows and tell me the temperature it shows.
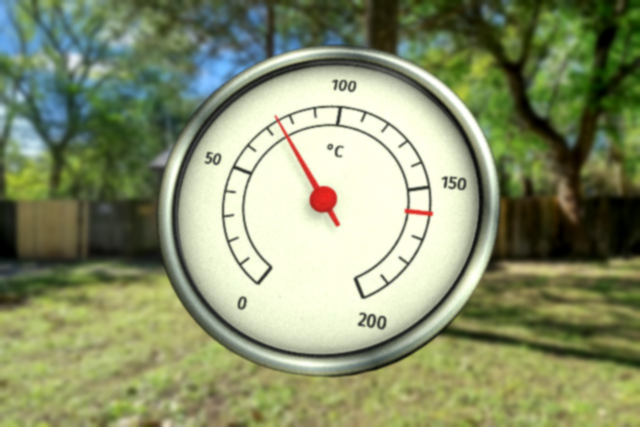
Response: 75 °C
